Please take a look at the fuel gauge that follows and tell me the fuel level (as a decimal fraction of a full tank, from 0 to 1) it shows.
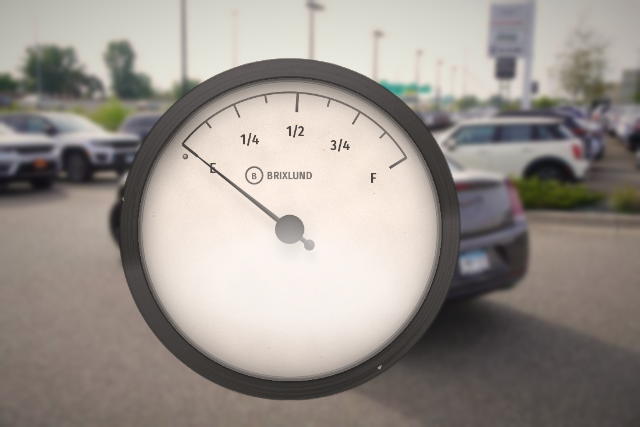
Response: 0
